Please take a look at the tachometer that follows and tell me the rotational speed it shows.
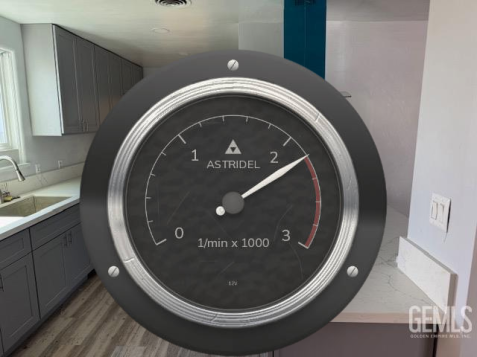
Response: 2200 rpm
